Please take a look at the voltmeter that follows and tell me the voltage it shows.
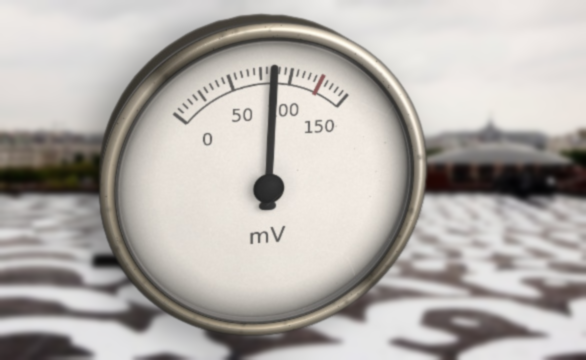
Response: 85 mV
